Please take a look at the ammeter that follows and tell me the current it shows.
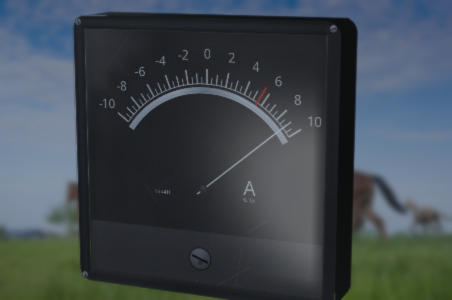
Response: 9 A
